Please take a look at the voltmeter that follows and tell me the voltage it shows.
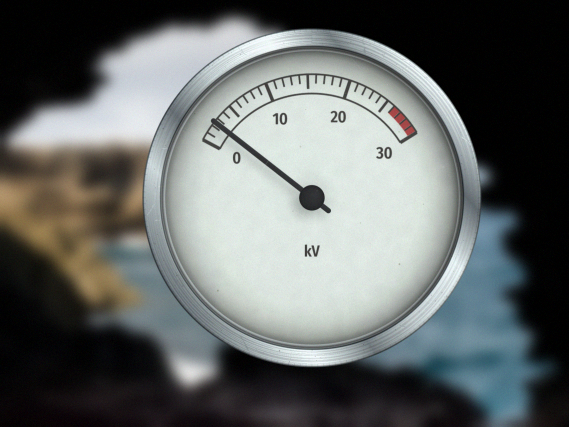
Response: 2.5 kV
